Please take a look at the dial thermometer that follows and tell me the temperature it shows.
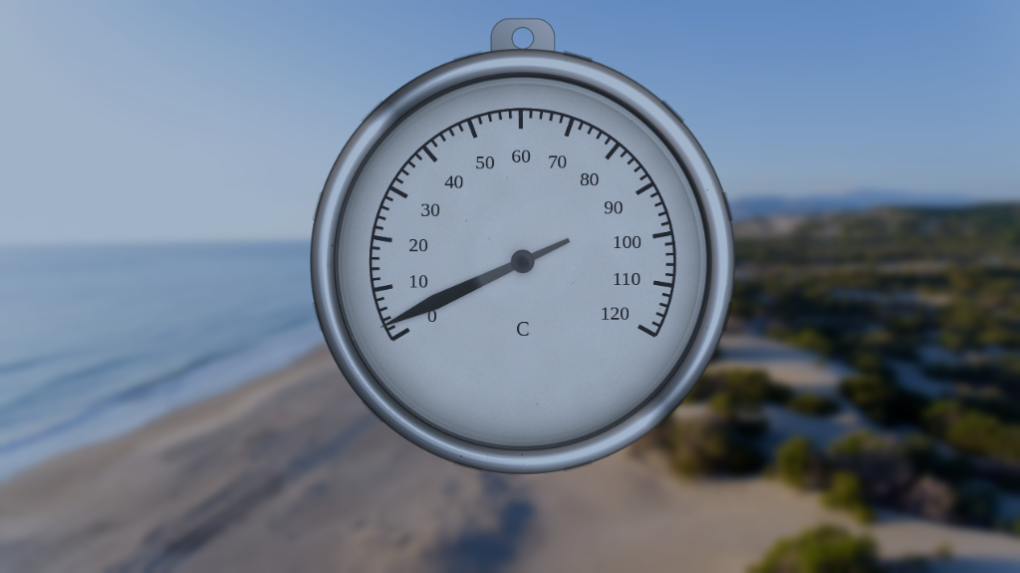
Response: 3 °C
